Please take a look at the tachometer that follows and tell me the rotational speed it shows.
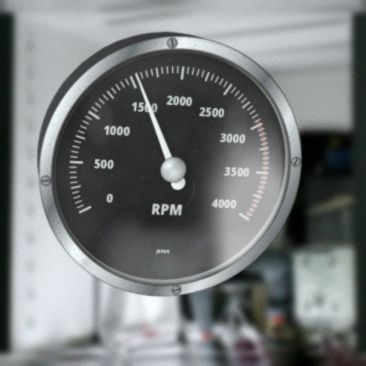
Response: 1550 rpm
